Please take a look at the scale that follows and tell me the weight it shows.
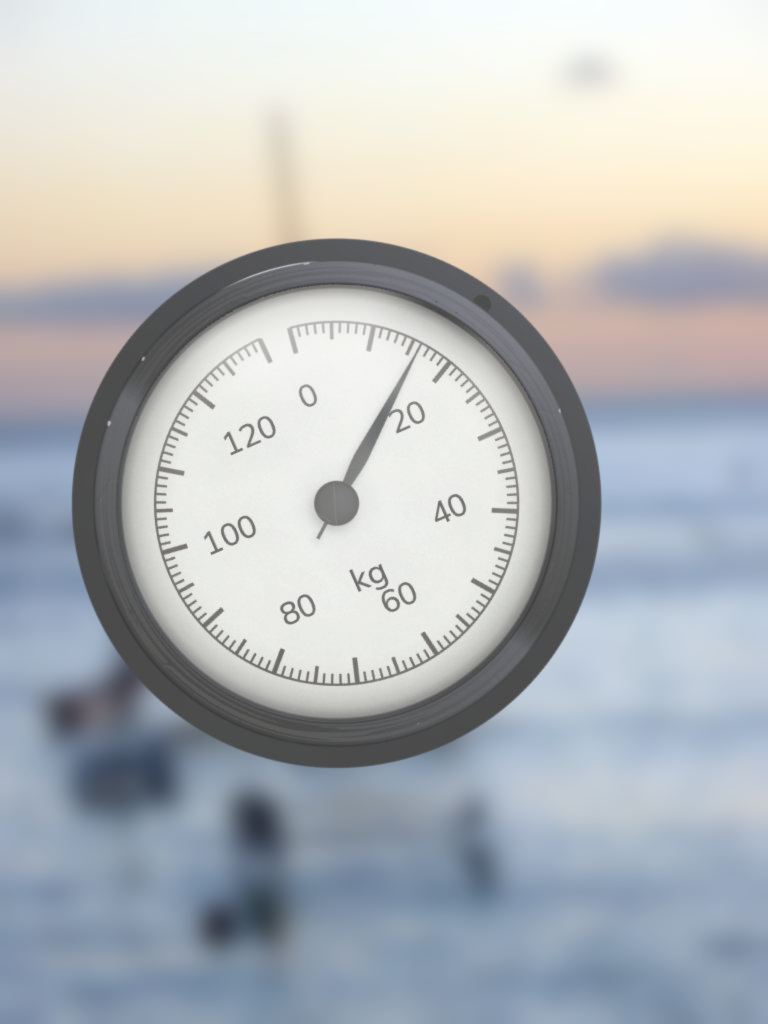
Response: 16 kg
